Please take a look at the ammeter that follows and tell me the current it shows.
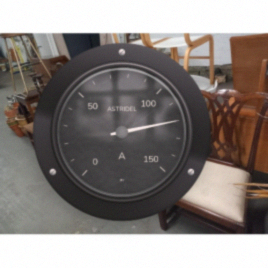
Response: 120 A
